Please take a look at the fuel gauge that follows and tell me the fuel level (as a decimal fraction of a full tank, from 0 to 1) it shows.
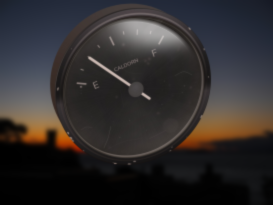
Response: 0.25
